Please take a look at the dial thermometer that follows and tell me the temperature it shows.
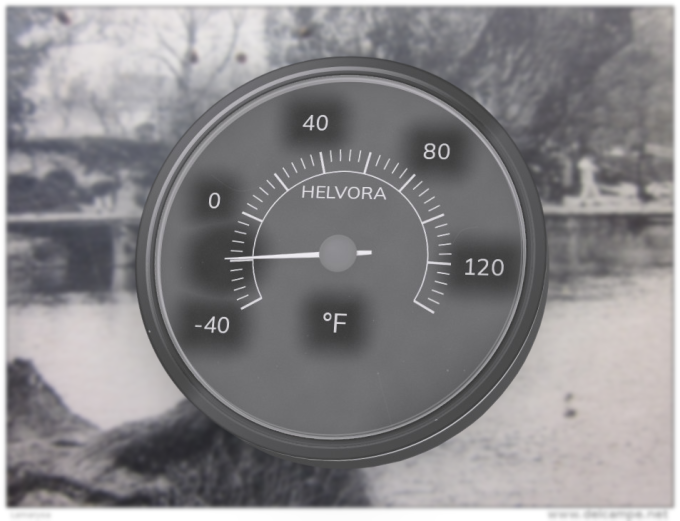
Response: -20 °F
